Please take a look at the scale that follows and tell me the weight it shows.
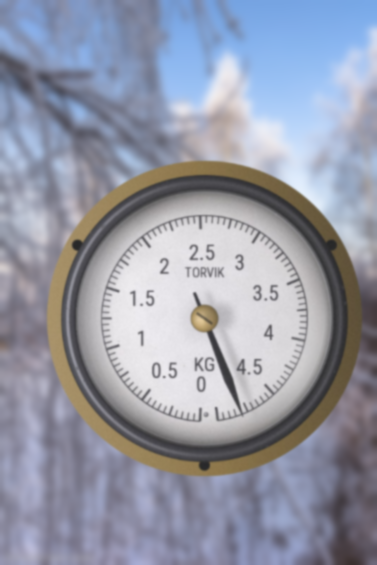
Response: 4.8 kg
